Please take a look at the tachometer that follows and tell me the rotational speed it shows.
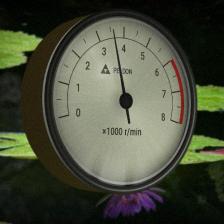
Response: 3500 rpm
